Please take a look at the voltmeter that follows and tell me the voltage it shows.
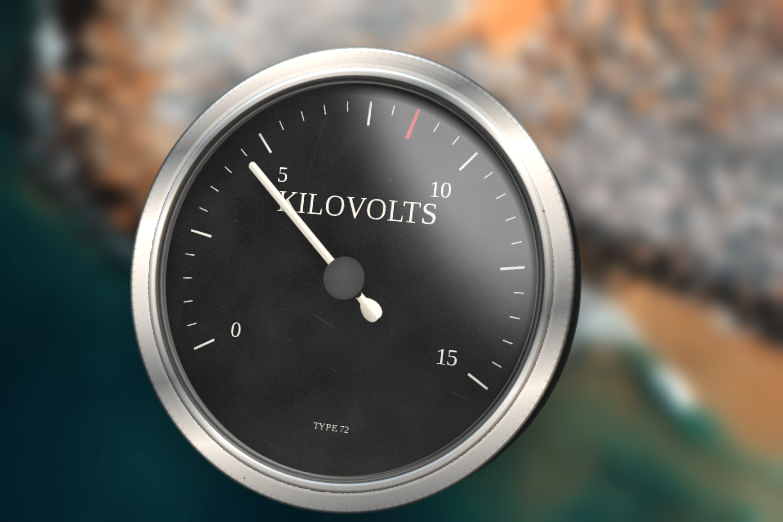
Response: 4.5 kV
